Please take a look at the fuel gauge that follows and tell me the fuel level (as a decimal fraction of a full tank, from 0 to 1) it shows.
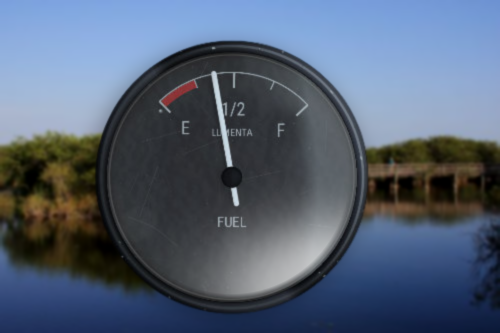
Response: 0.375
